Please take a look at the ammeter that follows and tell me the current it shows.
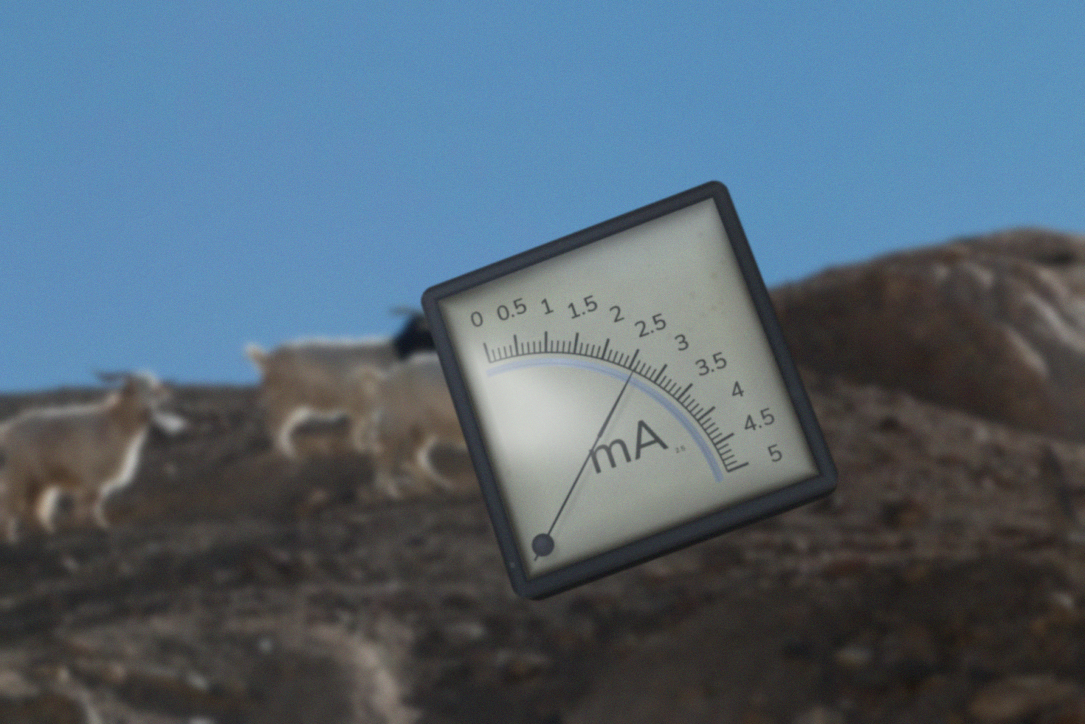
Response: 2.6 mA
